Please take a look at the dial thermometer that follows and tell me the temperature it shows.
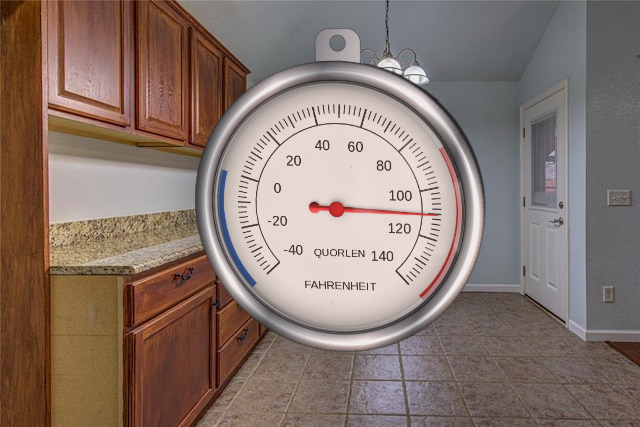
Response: 110 °F
